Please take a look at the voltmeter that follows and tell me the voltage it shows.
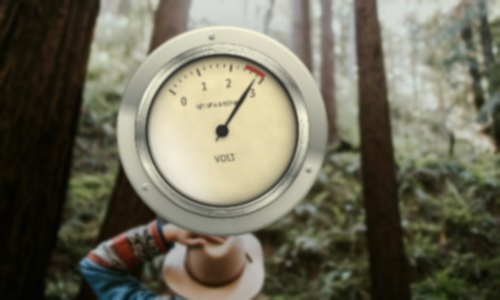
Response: 2.8 V
